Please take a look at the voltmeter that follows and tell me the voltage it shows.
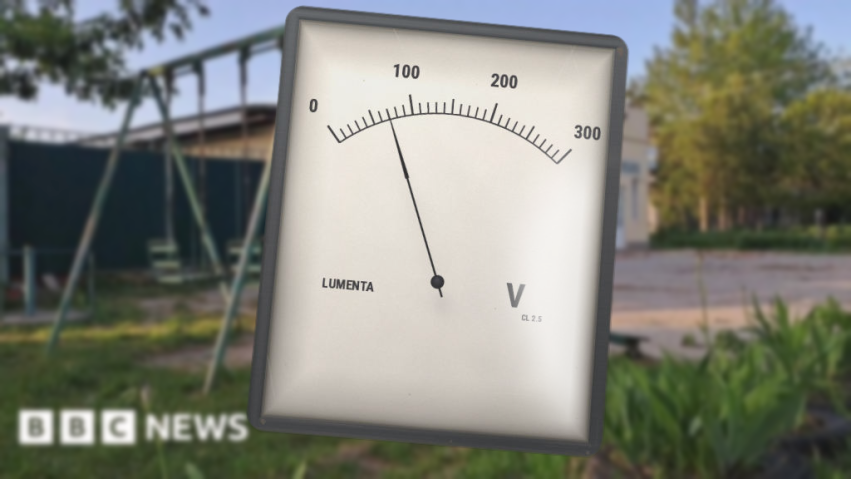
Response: 70 V
